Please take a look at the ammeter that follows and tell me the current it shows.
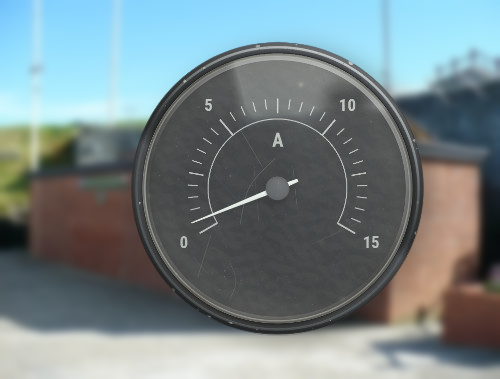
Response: 0.5 A
